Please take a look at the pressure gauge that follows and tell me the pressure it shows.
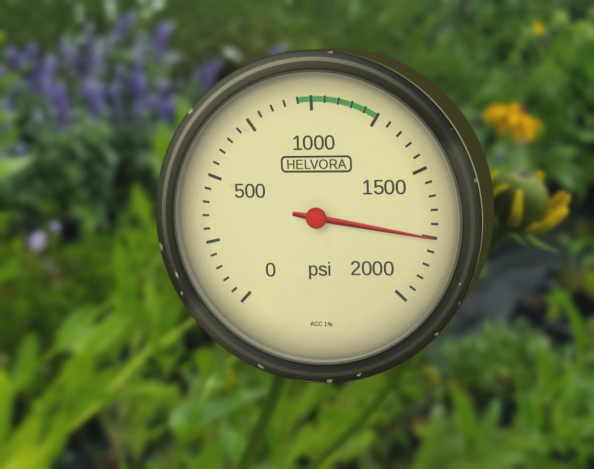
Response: 1750 psi
